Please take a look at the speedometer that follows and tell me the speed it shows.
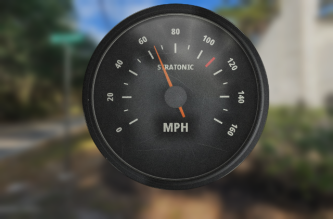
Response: 65 mph
